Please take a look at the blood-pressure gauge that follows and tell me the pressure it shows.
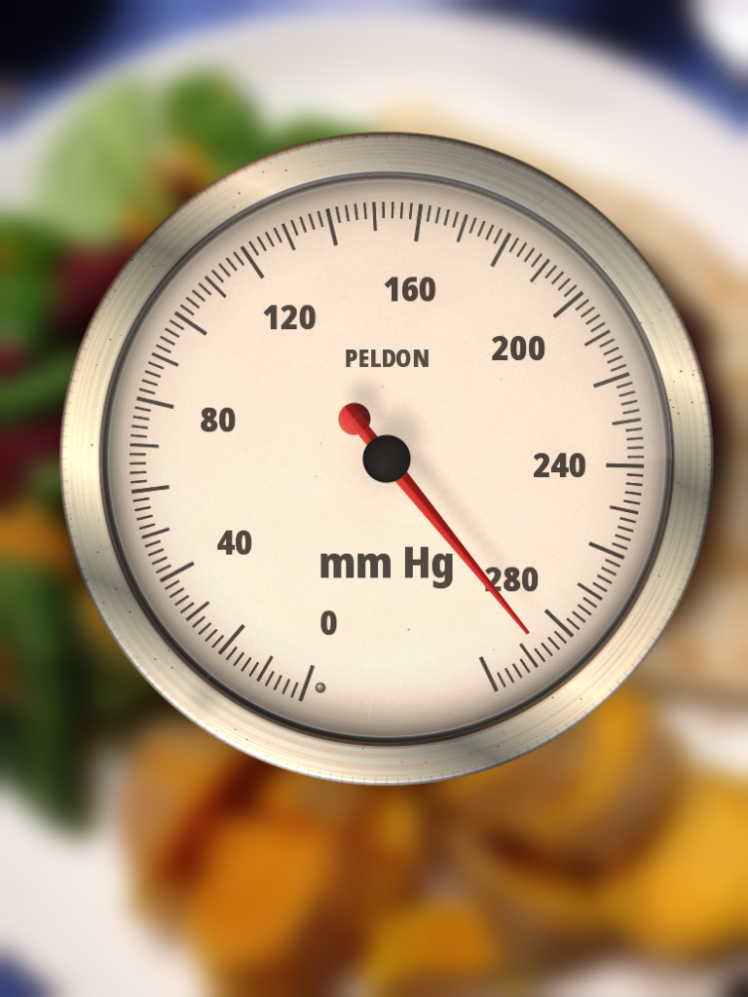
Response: 287 mmHg
